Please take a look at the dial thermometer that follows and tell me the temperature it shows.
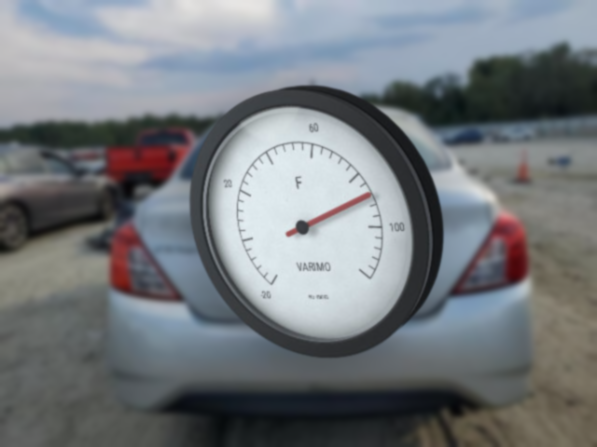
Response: 88 °F
